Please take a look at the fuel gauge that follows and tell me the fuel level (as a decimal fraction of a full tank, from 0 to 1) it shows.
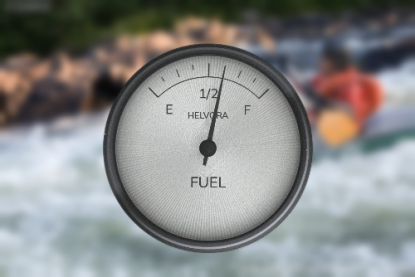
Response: 0.625
